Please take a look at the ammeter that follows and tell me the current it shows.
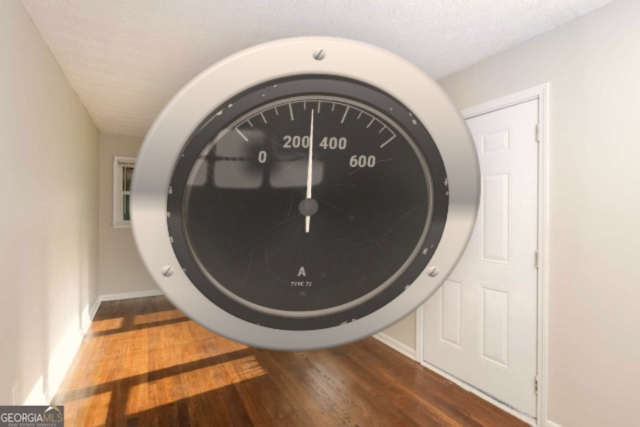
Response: 275 A
